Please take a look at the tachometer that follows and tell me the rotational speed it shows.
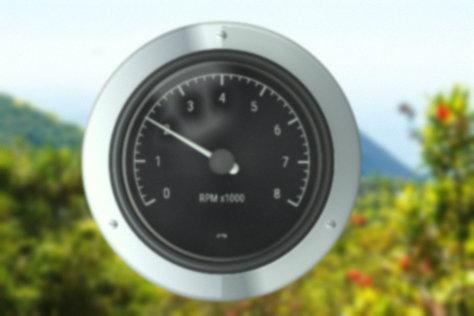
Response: 2000 rpm
